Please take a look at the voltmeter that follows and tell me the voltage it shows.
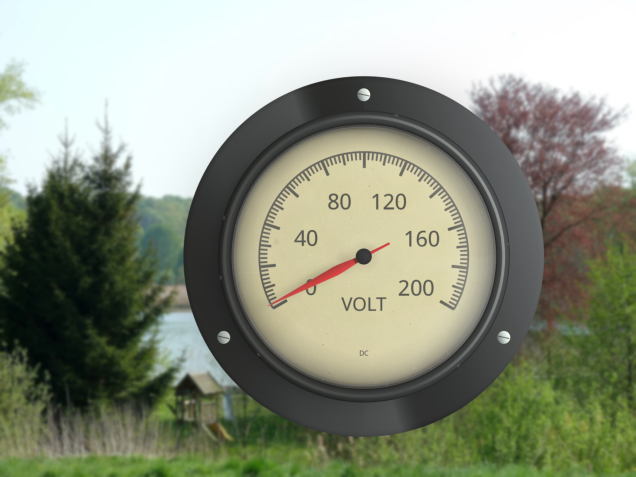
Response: 2 V
